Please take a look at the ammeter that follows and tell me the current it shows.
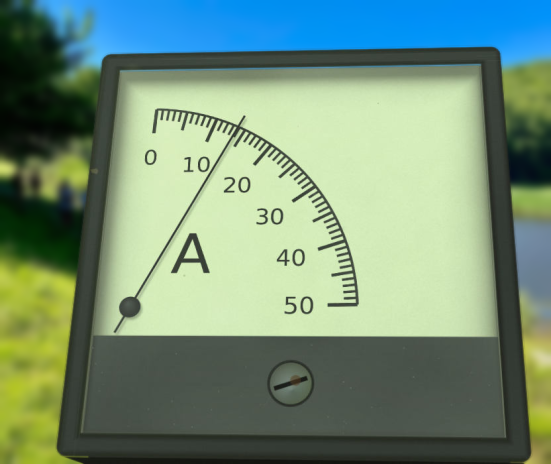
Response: 14 A
